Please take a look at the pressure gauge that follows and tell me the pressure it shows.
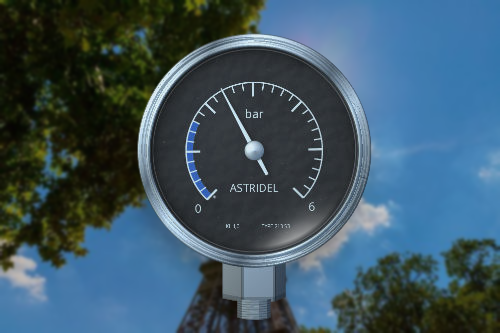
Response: 2.4 bar
